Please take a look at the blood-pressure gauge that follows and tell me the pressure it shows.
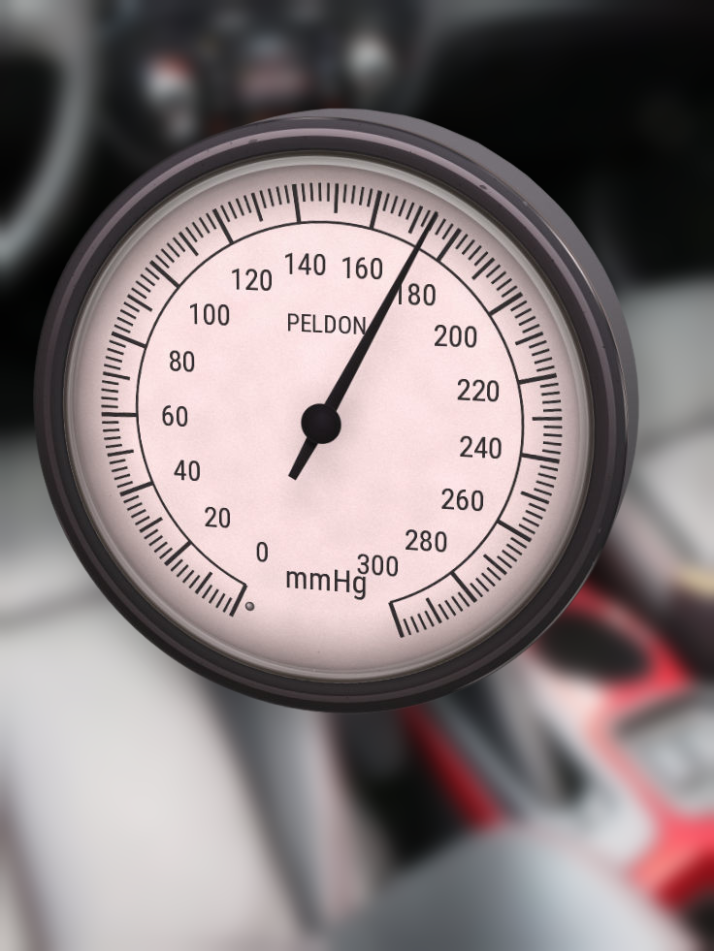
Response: 174 mmHg
